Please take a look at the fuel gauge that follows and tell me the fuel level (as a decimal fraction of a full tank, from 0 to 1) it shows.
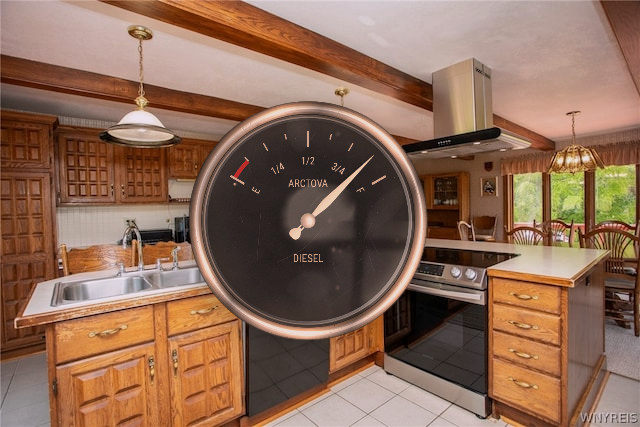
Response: 0.875
